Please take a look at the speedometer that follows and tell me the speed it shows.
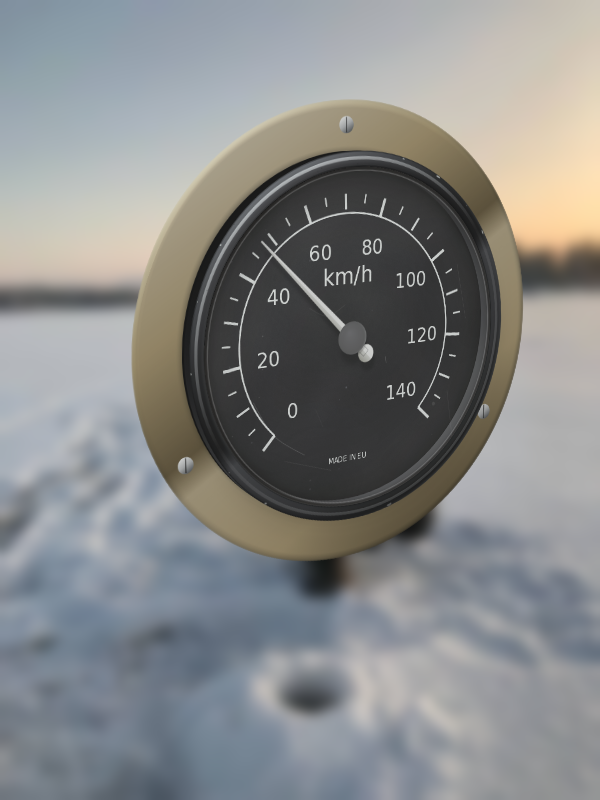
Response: 47.5 km/h
